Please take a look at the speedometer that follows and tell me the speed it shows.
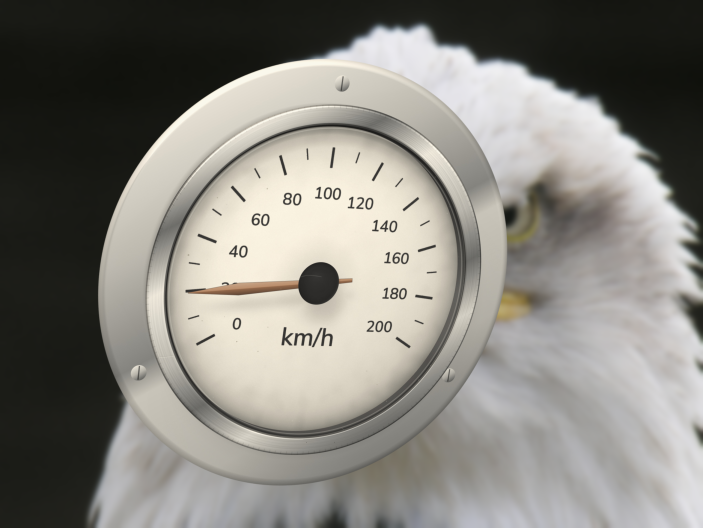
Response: 20 km/h
